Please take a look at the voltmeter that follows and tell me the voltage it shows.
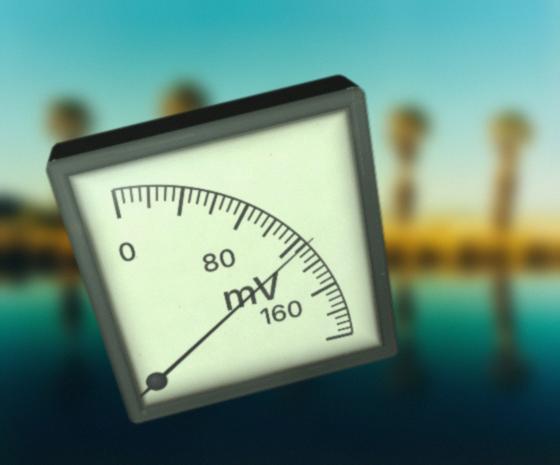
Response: 125 mV
